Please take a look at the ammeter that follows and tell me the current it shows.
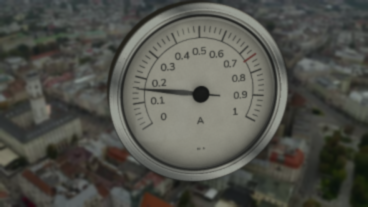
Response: 0.16 A
